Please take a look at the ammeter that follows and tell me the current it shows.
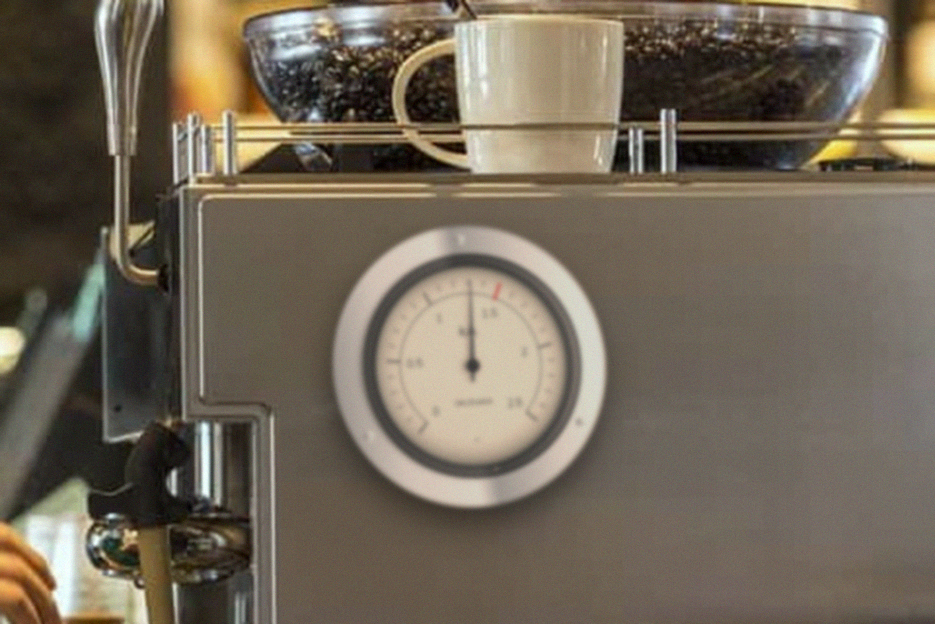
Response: 1.3 kA
